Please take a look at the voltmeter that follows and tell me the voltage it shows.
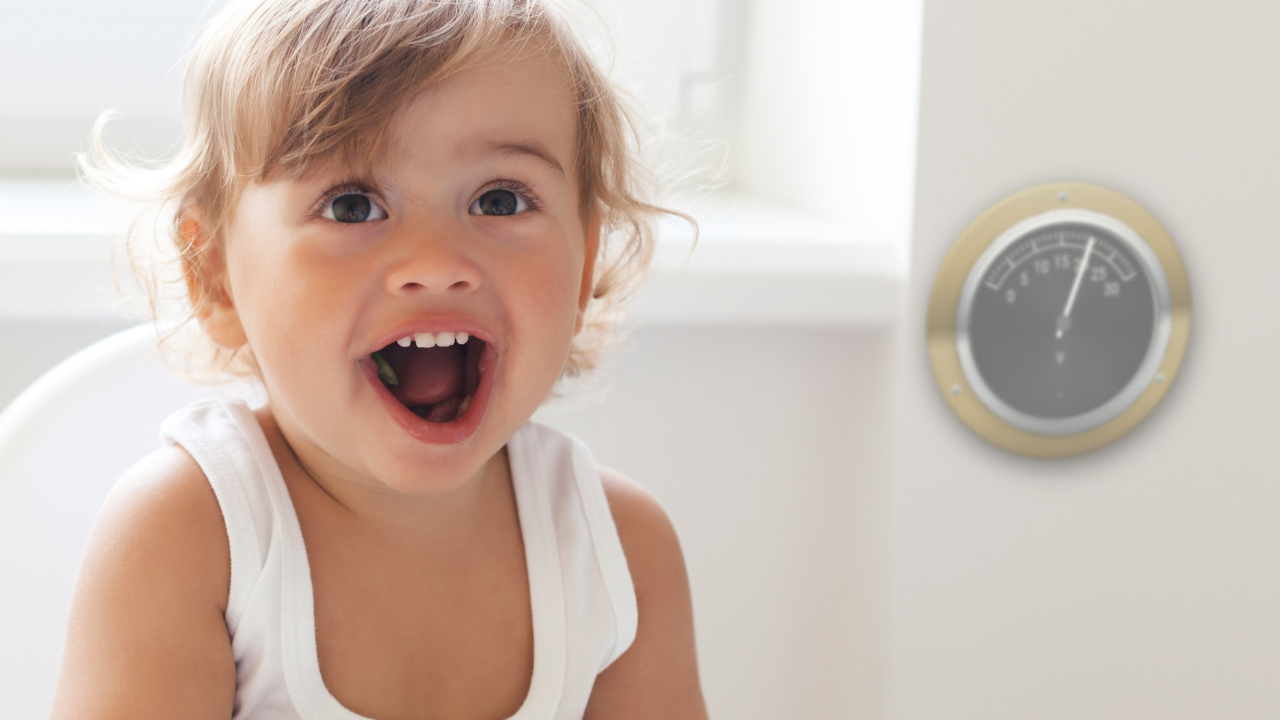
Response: 20 V
